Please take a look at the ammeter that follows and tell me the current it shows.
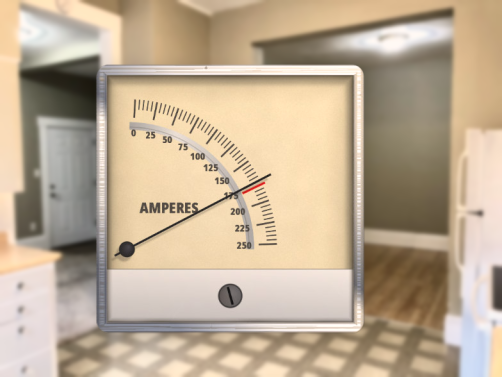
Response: 175 A
